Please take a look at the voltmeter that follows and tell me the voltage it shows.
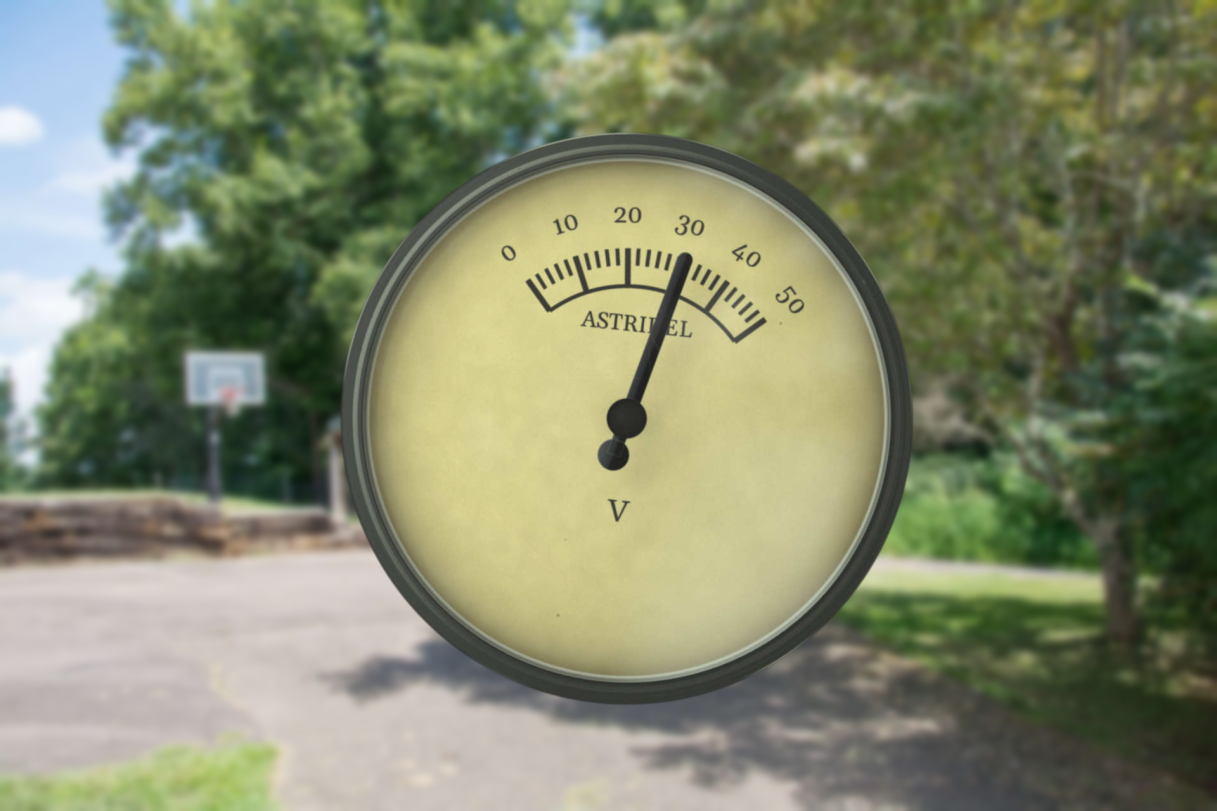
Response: 31 V
